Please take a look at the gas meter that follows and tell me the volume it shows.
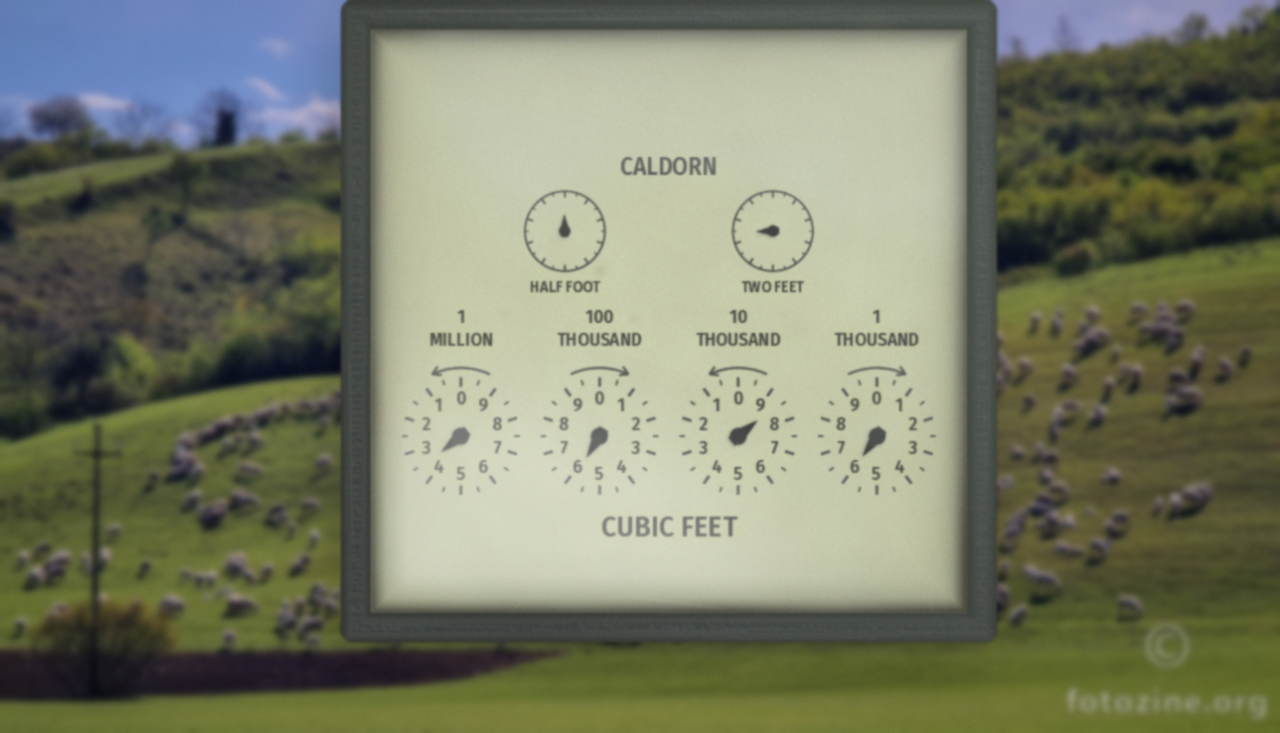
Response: 358600 ft³
